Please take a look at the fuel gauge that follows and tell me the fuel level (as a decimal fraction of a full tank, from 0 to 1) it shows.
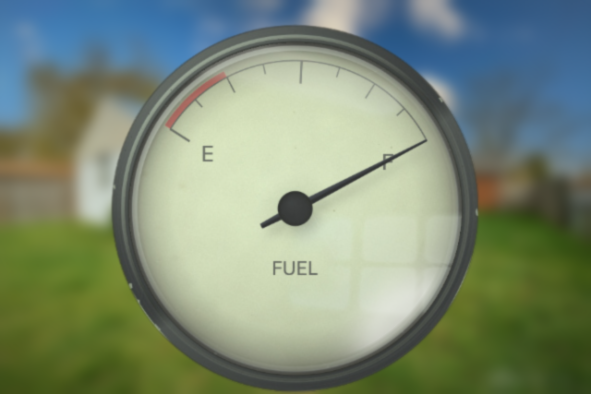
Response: 1
